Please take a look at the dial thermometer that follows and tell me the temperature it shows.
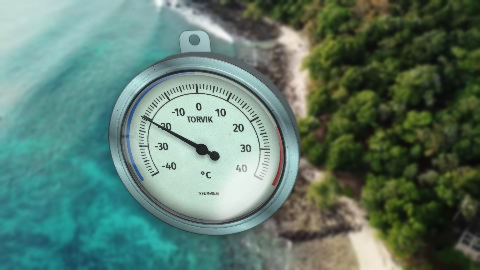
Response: -20 °C
